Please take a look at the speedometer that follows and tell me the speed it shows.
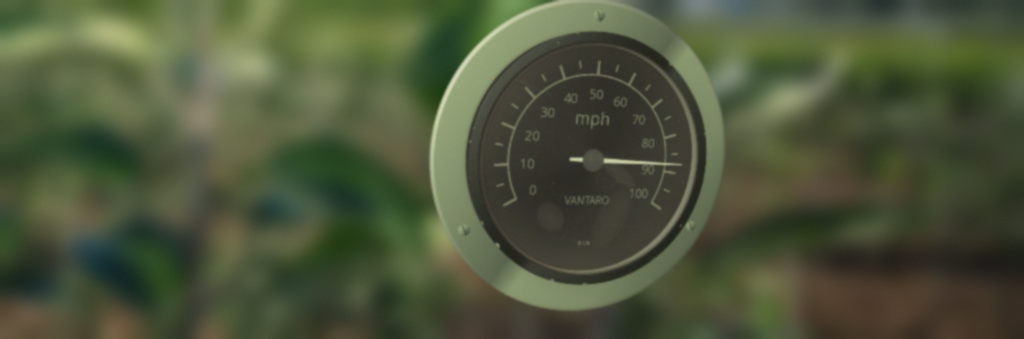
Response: 87.5 mph
